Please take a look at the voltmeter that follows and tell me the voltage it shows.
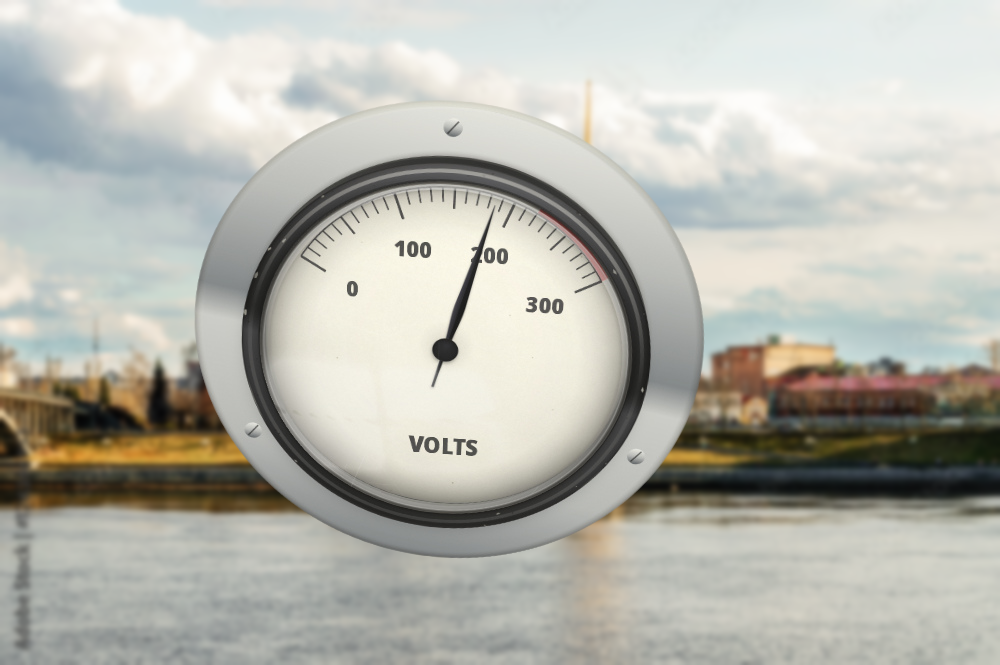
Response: 185 V
